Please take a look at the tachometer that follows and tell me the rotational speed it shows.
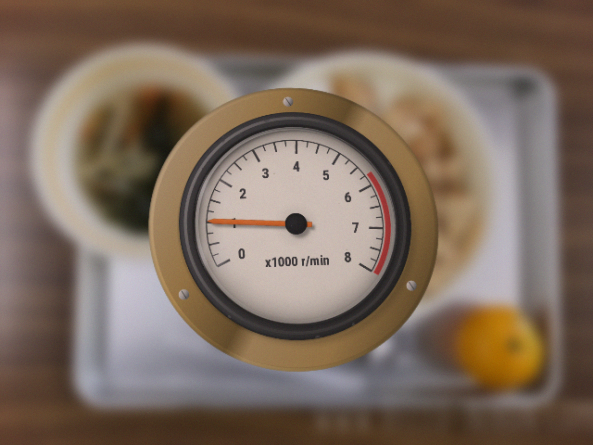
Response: 1000 rpm
